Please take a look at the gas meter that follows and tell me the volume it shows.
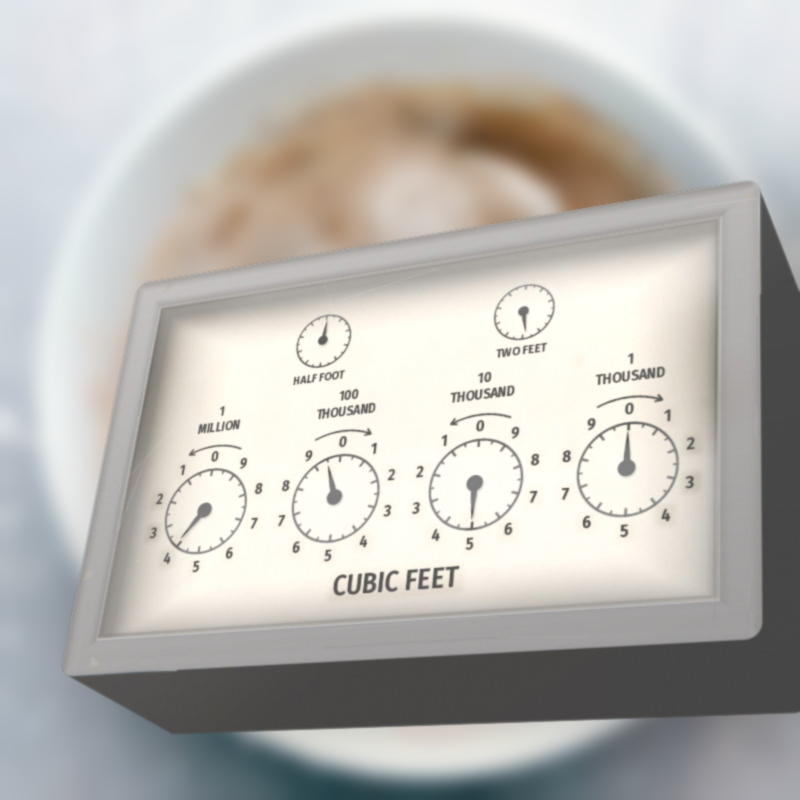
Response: 395000 ft³
